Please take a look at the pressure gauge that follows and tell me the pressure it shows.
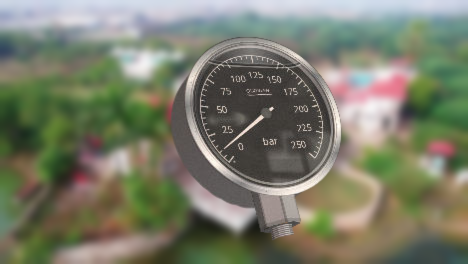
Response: 10 bar
